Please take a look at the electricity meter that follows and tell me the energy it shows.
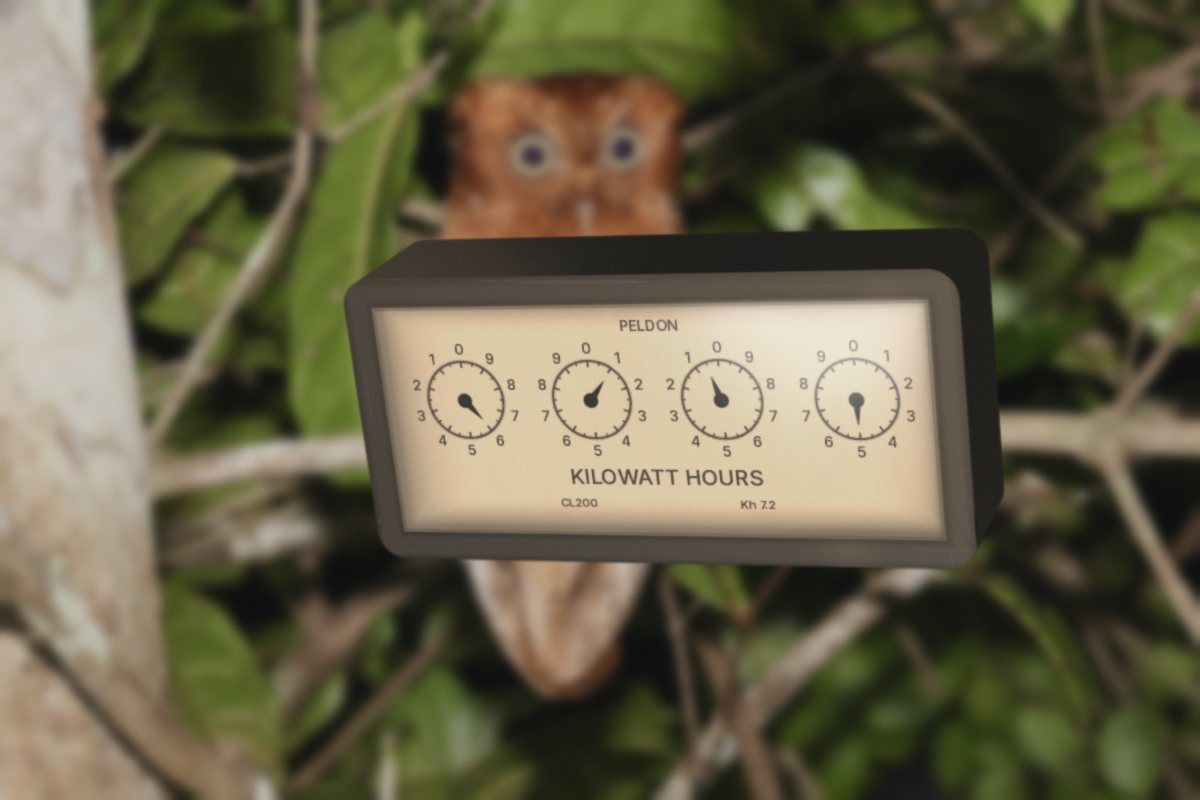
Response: 6105 kWh
